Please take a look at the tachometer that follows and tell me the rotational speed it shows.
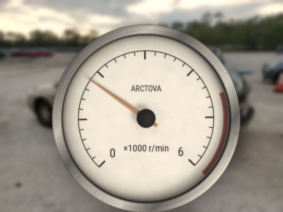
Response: 1800 rpm
